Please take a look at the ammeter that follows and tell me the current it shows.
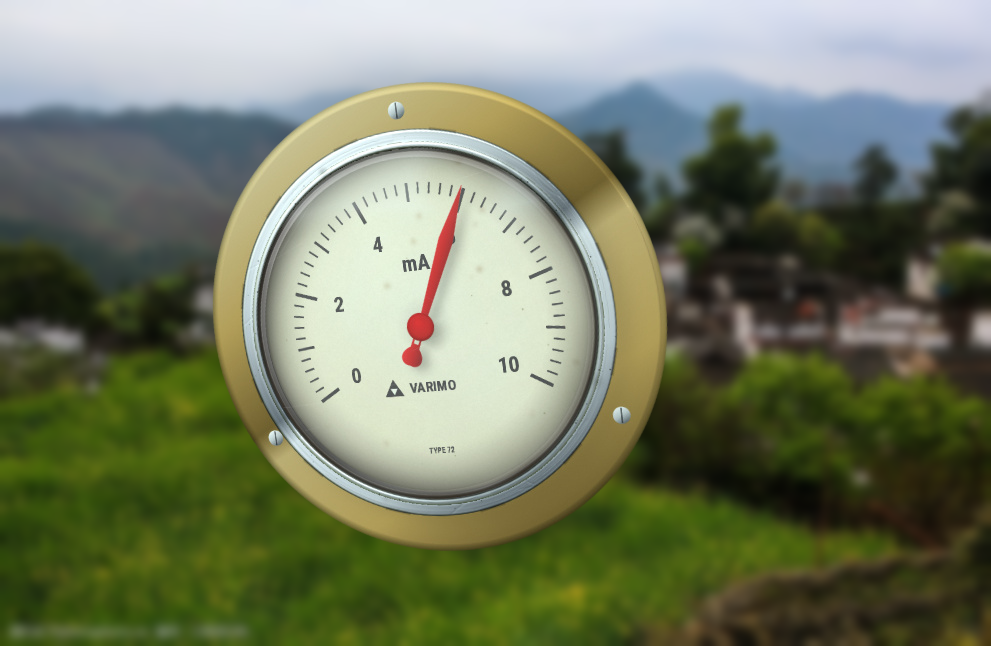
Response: 6 mA
